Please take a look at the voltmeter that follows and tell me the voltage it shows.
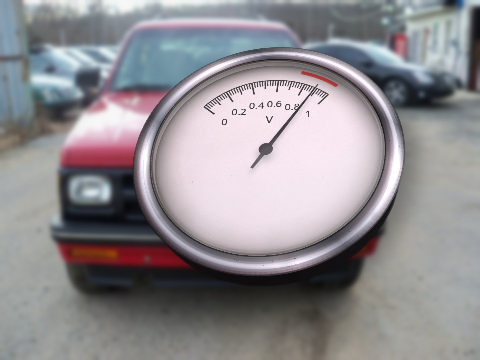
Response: 0.9 V
